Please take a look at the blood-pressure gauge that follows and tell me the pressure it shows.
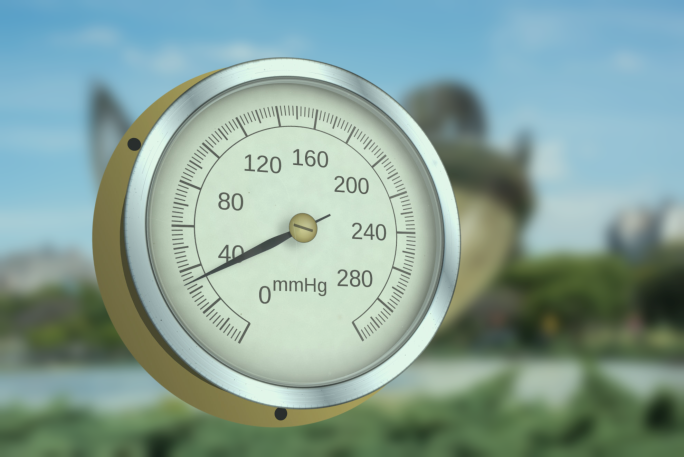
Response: 34 mmHg
